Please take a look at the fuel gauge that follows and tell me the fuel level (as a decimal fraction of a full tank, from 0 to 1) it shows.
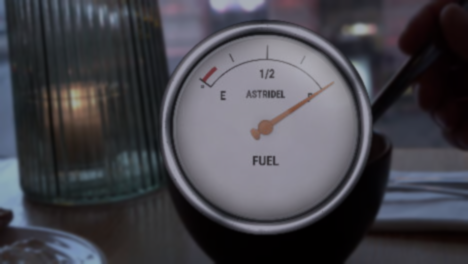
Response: 1
